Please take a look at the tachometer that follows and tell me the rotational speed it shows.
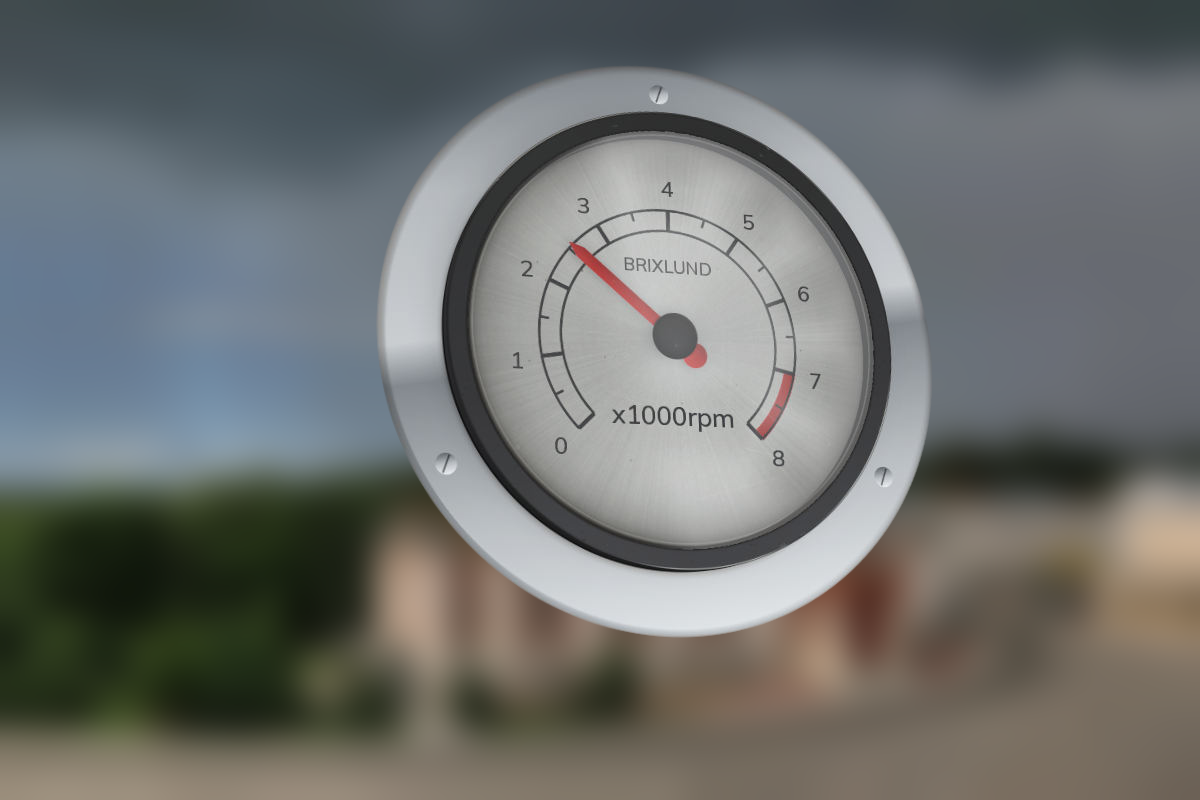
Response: 2500 rpm
